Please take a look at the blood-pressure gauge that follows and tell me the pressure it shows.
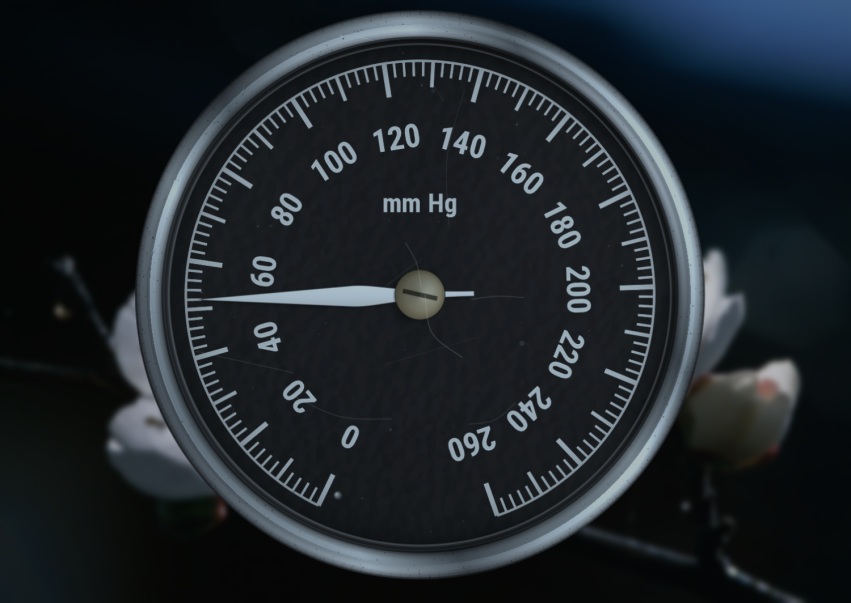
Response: 52 mmHg
